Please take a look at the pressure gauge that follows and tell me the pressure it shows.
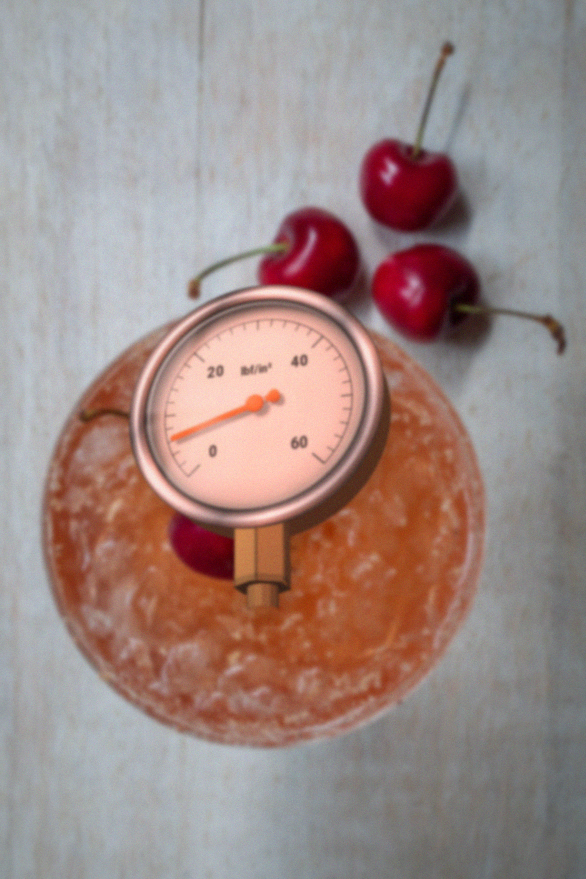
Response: 6 psi
